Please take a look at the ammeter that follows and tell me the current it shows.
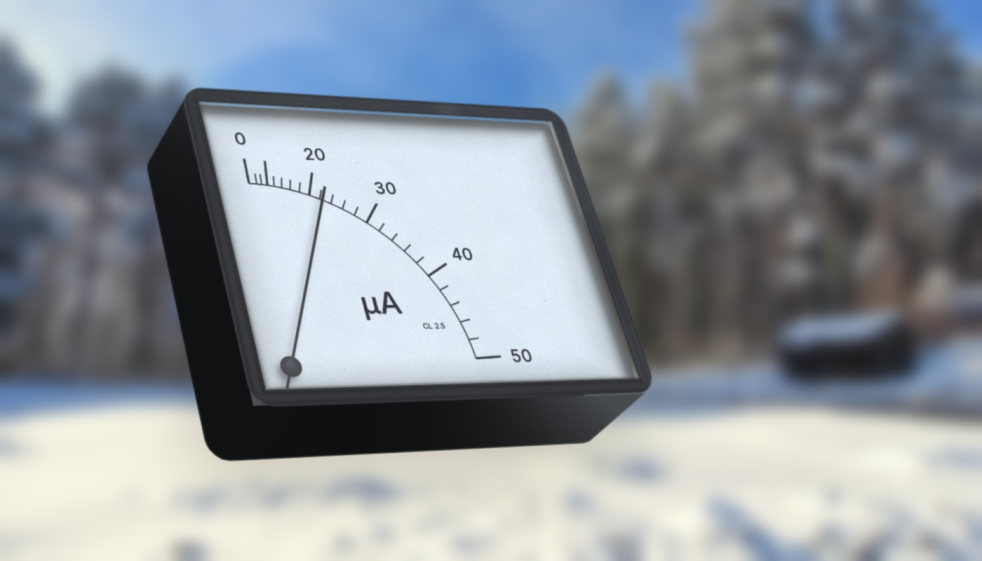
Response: 22 µA
